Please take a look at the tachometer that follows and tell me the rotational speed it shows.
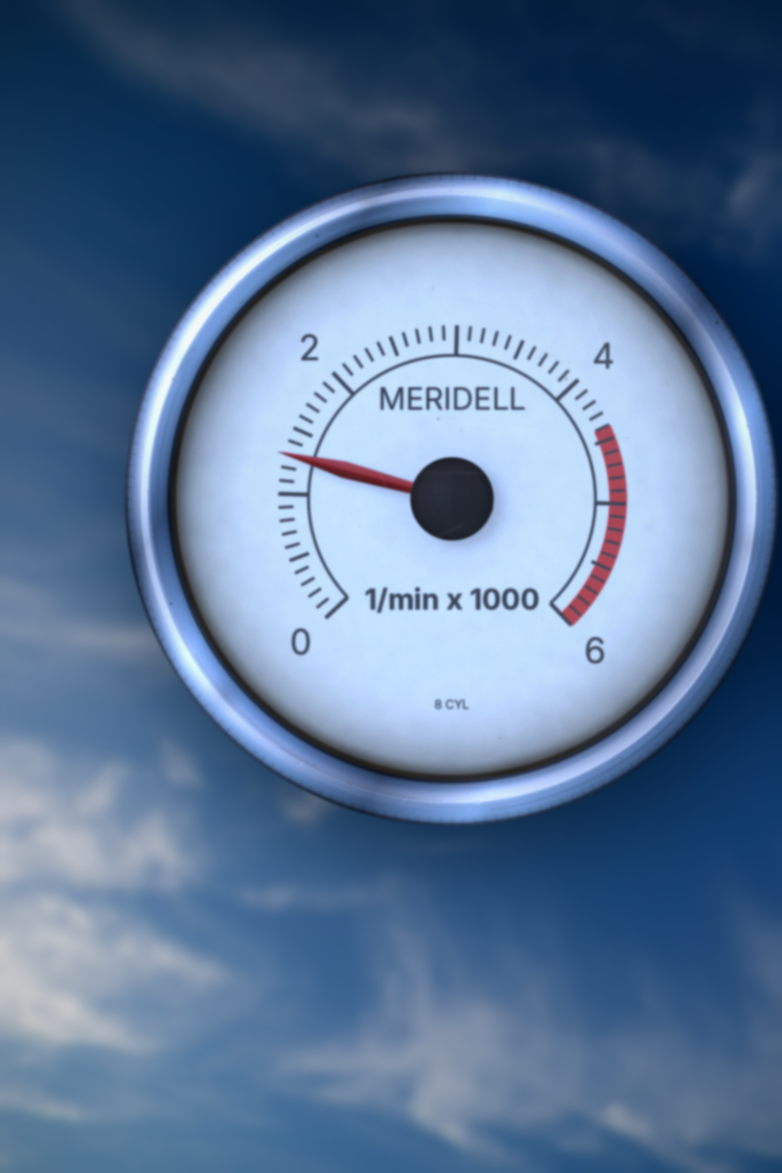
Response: 1300 rpm
